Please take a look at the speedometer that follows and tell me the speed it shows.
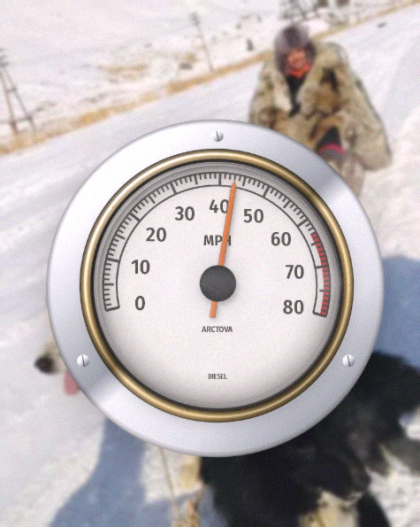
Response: 43 mph
